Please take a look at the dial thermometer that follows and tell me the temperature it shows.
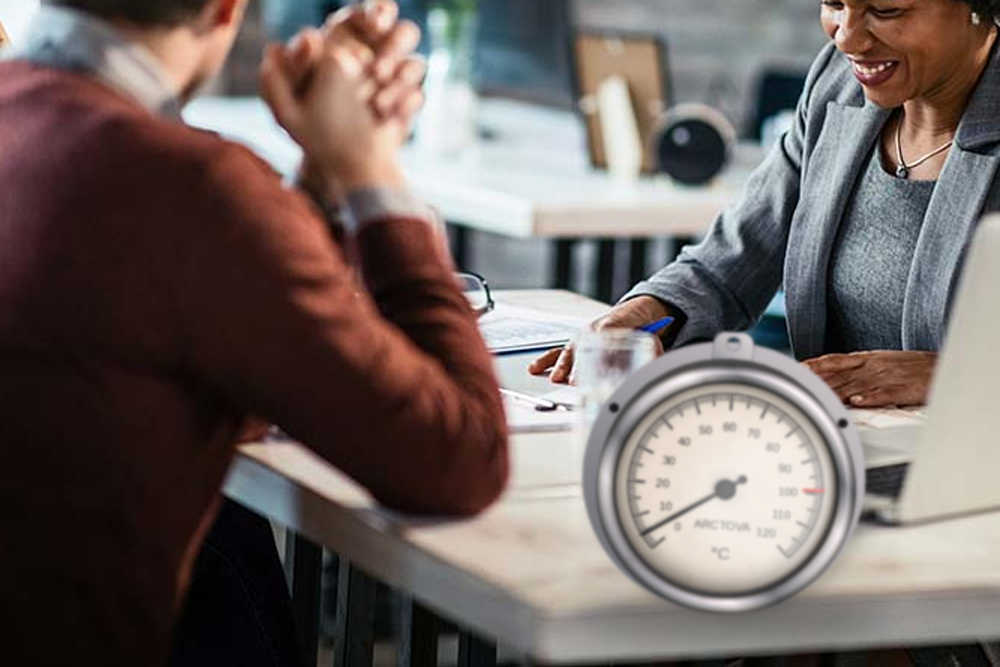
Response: 5 °C
